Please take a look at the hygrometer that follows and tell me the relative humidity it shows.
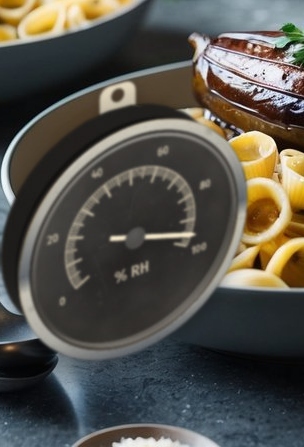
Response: 95 %
